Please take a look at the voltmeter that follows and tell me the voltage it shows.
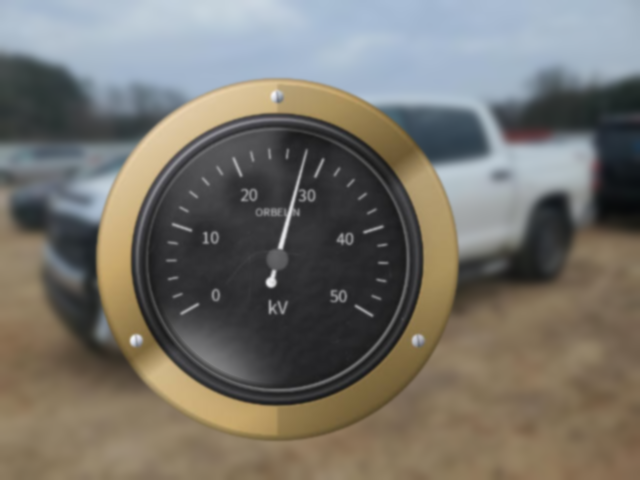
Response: 28 kV
